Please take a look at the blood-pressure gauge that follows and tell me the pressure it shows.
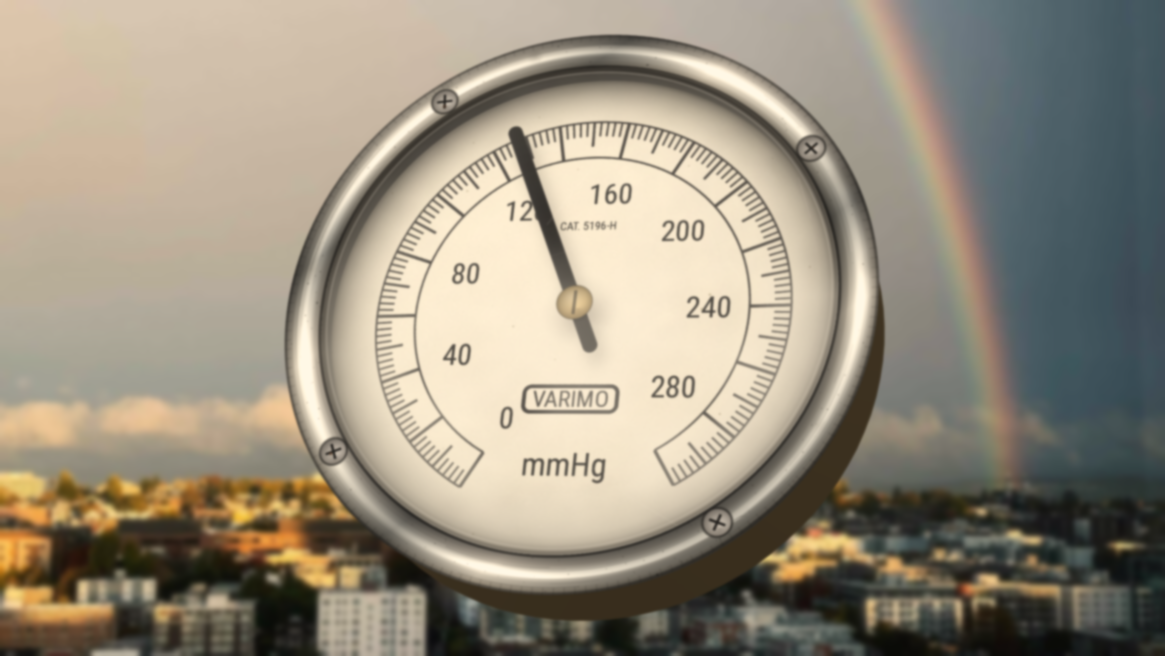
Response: 128 mmHg
